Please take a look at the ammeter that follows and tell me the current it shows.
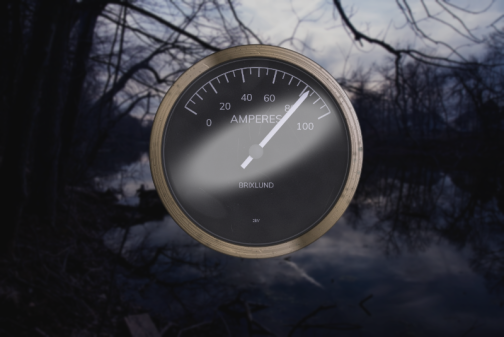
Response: 82.5 A
